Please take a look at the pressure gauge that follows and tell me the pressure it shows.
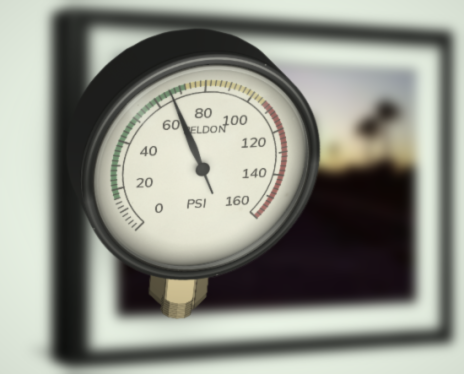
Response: 66 psi
